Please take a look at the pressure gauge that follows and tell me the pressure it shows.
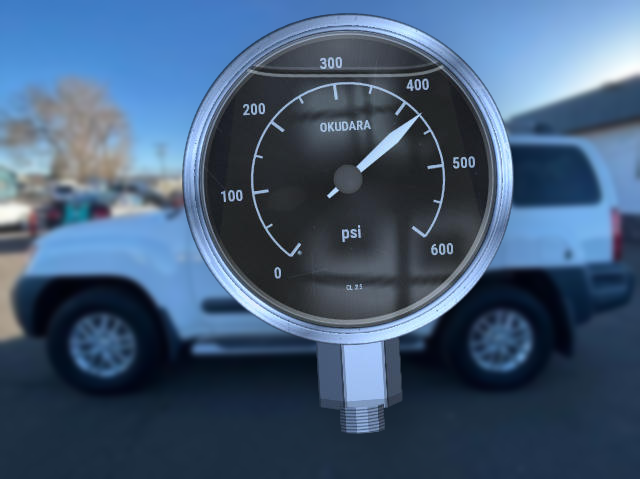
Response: 425 psi
